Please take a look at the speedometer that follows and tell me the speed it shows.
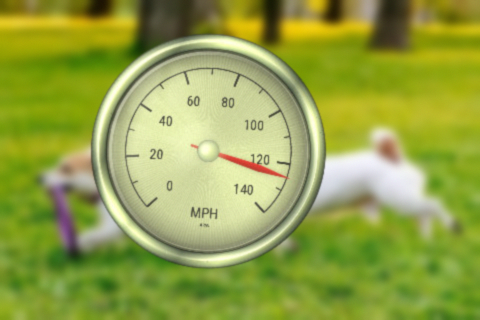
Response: 125 mph
